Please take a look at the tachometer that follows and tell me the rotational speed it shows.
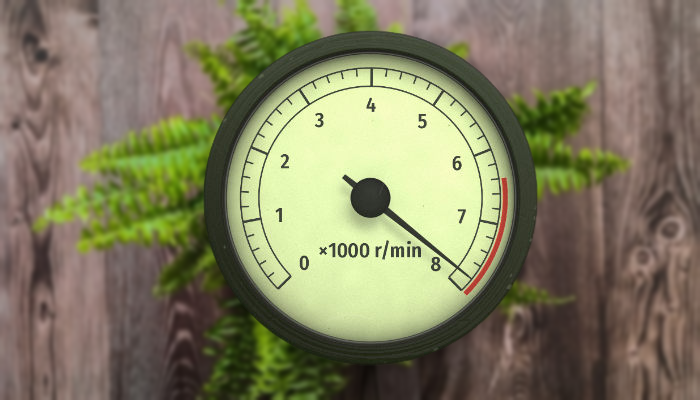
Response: 7800 rpm
